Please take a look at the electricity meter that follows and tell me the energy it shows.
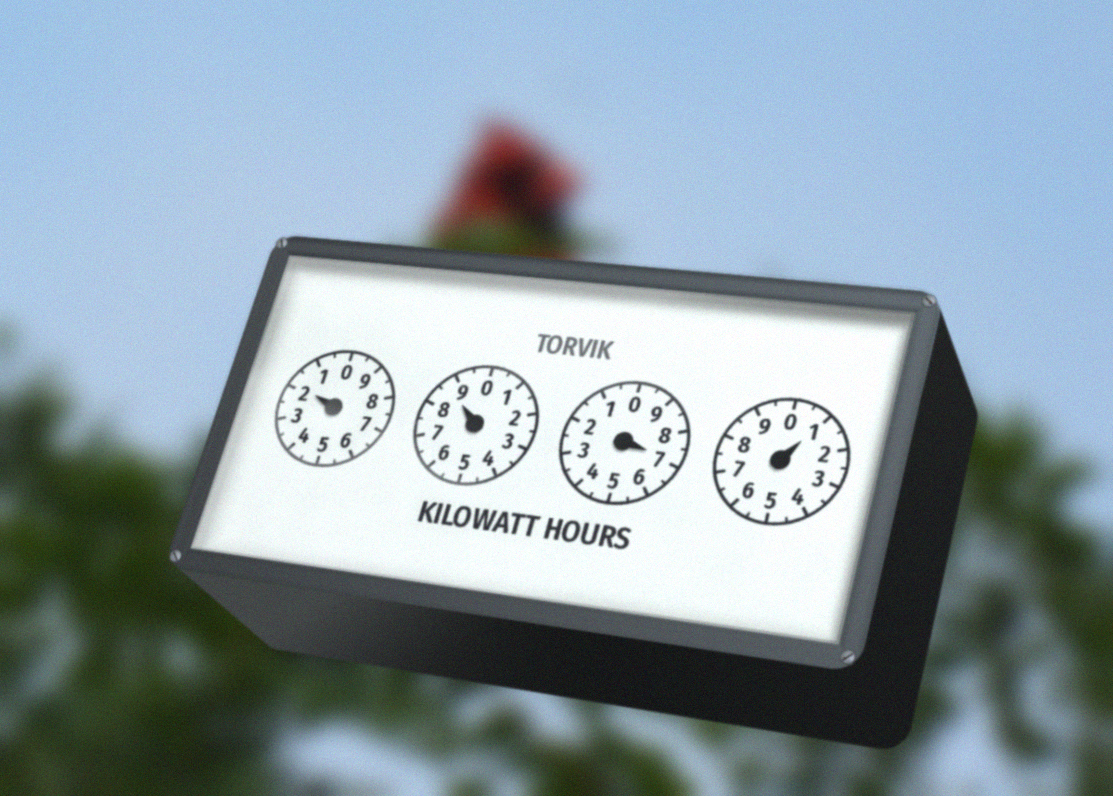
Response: 1871 kWh
